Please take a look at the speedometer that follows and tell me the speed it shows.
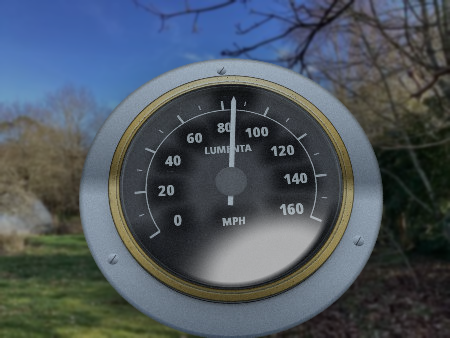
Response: 85 mph
